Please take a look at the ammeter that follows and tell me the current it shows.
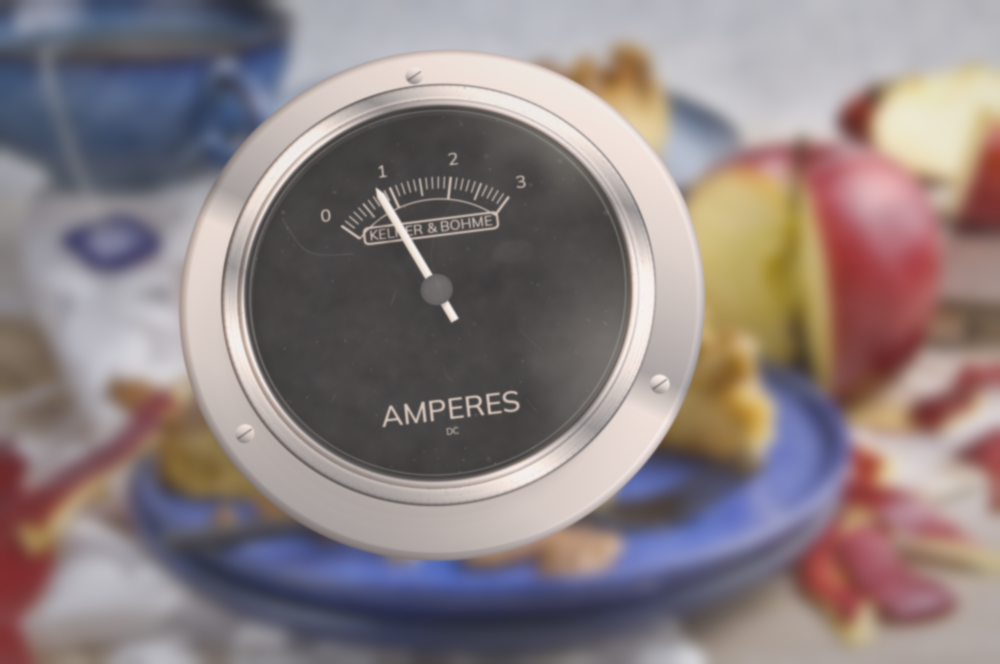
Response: 0.8 A
